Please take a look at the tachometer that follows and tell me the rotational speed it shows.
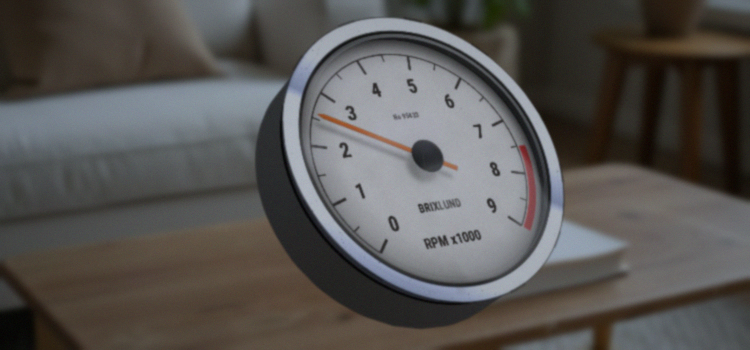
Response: 2500 rpm
